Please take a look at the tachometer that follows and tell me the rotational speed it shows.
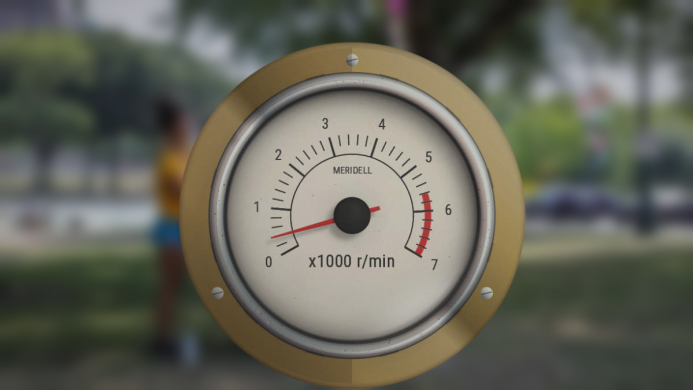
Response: 400 rpm
